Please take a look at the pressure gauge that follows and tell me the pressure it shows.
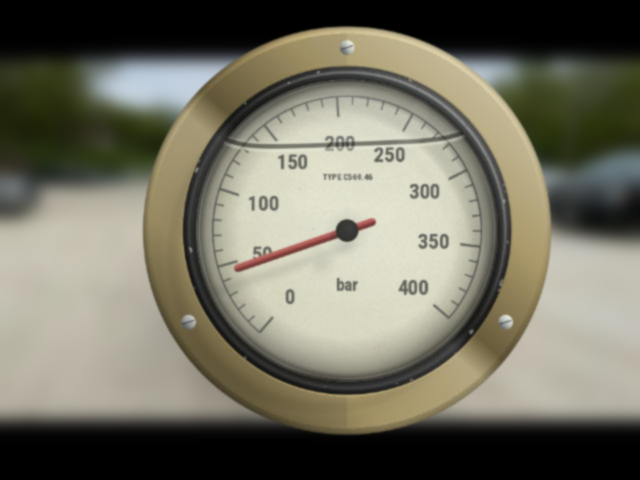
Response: 45 bar
